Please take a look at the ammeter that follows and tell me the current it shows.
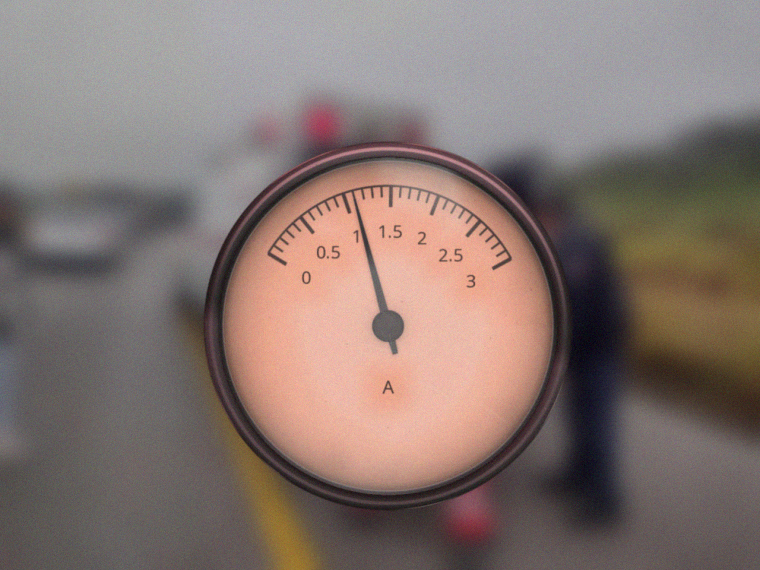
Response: 1.1 A
